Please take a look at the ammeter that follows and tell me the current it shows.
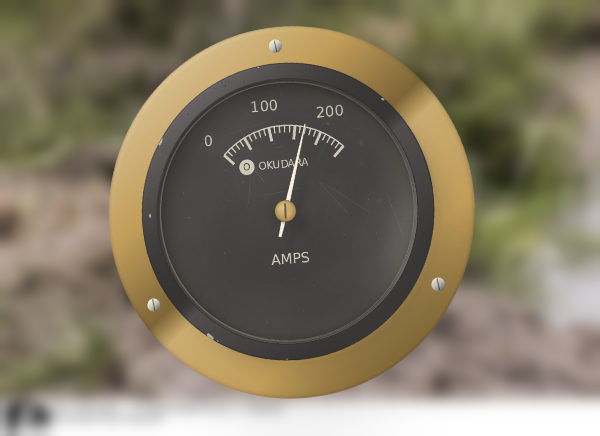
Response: 170 A
